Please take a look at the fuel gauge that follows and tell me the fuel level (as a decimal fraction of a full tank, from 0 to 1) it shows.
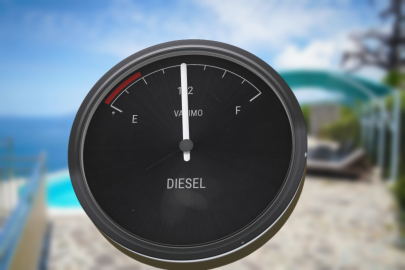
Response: 0.5
